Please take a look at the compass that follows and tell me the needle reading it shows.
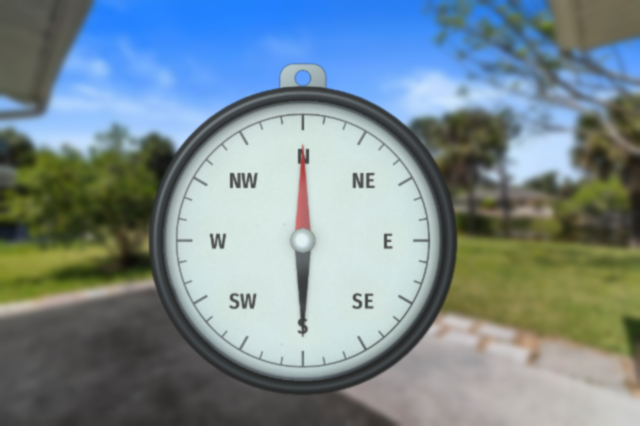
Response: 0 °
